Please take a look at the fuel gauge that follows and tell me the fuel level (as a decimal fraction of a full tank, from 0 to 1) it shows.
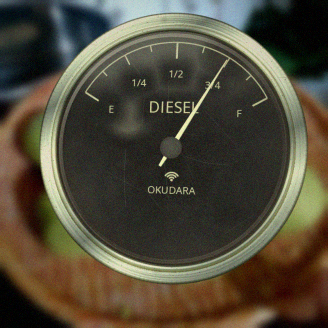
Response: 0.75
